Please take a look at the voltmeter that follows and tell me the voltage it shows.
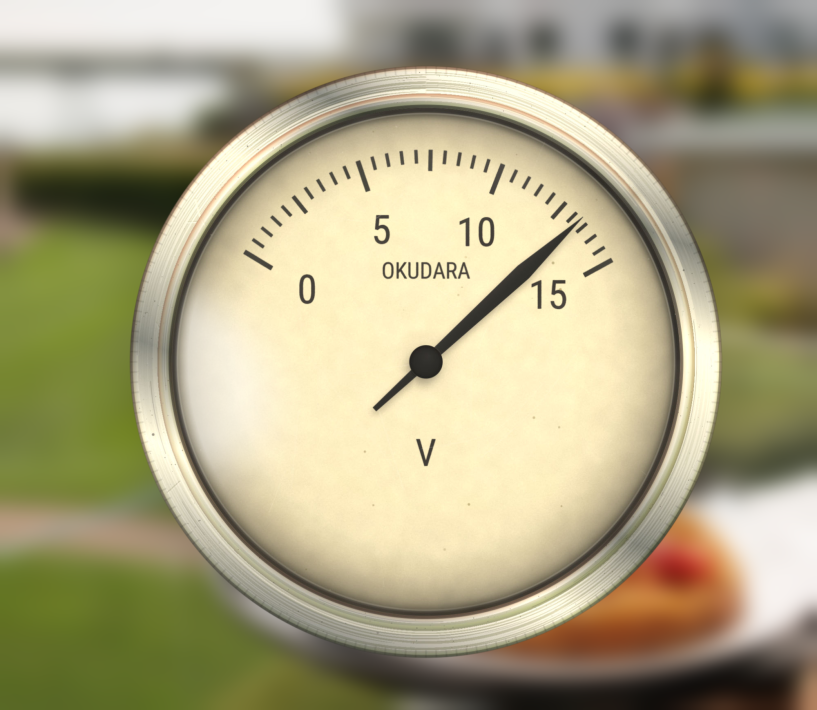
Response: 13.25 V
